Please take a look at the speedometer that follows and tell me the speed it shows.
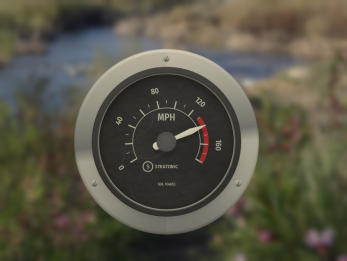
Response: 140 mph
